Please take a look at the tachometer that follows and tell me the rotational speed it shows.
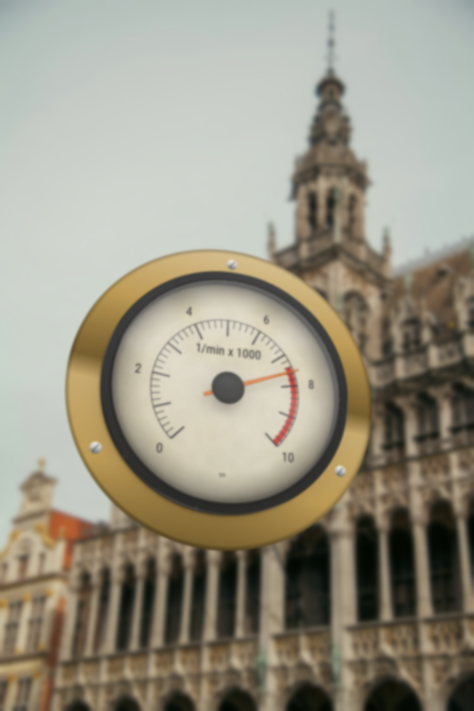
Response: 7600 rpm
